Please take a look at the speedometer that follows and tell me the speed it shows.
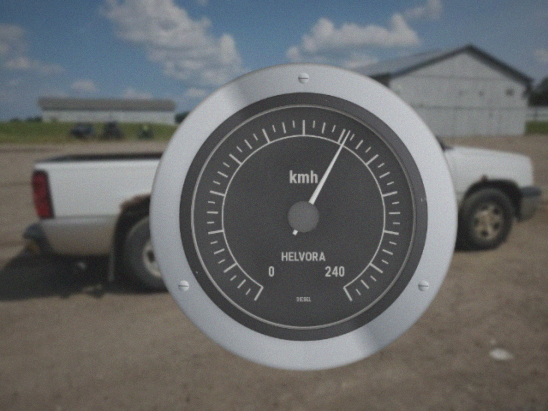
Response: 142.5 km/h
